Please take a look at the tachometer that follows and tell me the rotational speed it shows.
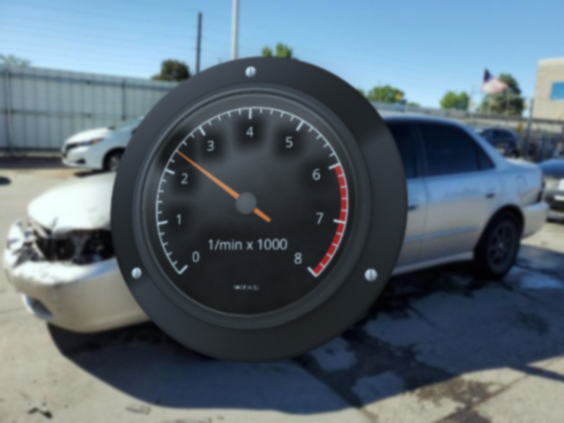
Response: 2400 rpm
